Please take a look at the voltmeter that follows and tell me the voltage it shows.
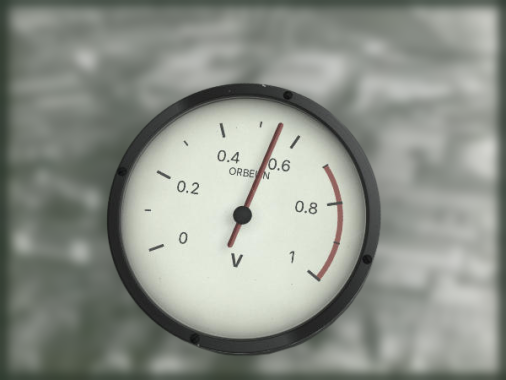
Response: 0.55 V
